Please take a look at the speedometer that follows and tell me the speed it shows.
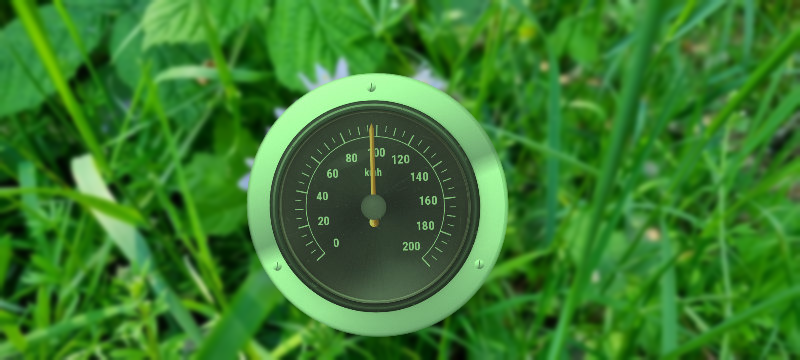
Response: 97.5 km/h
